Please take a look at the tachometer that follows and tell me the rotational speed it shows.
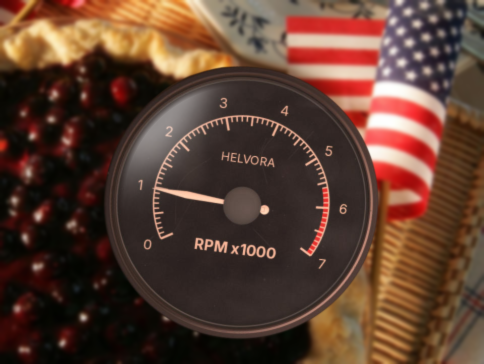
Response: 1000 rpm
